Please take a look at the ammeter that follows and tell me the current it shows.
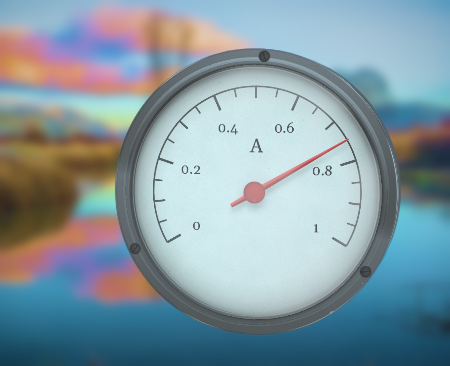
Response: 0.75 A
